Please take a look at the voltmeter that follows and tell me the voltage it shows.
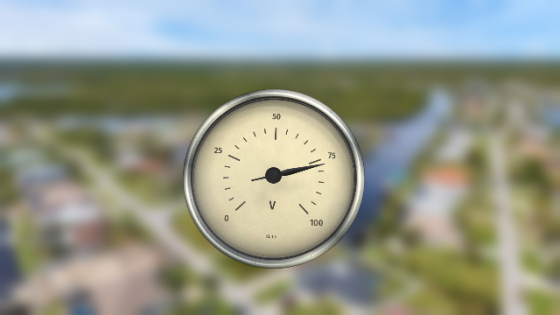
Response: 77.5 V
